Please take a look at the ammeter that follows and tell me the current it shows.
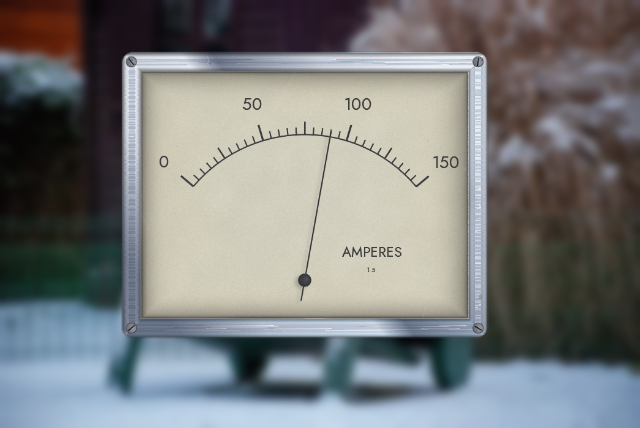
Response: 90 A
